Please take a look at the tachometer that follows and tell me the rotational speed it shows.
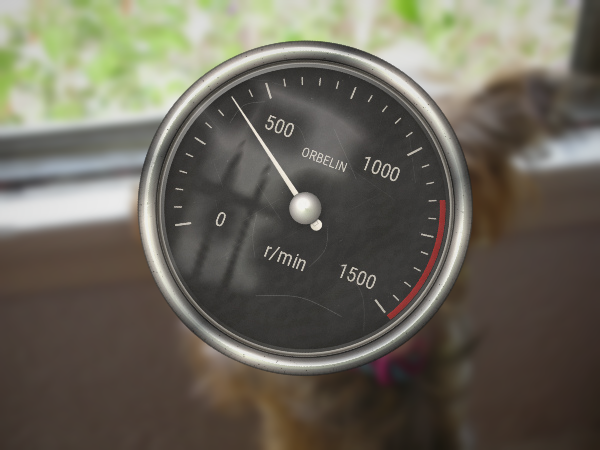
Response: 400 rpm
